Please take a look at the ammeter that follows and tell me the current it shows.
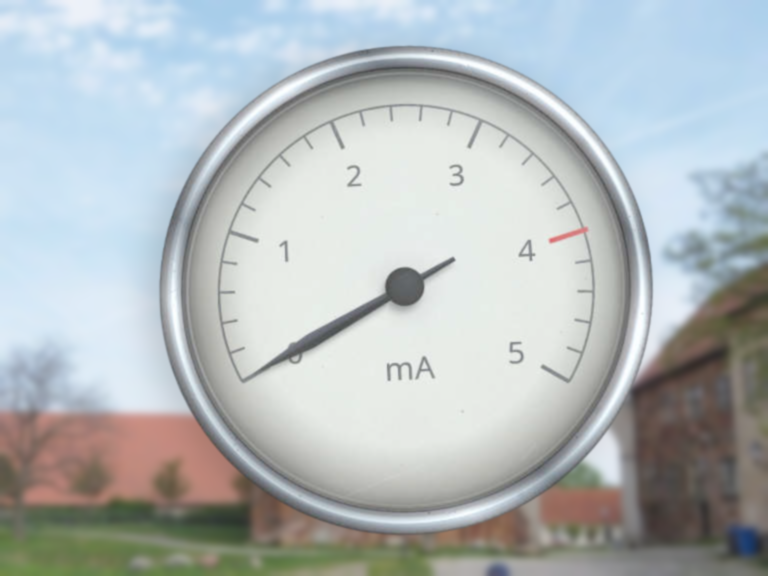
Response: 0 mA
